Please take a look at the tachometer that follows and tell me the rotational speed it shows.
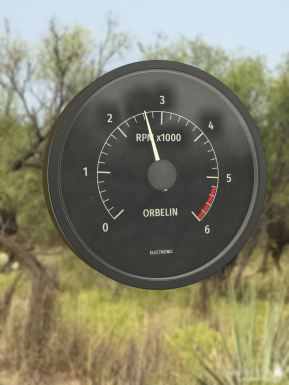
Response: 2600 rpm
